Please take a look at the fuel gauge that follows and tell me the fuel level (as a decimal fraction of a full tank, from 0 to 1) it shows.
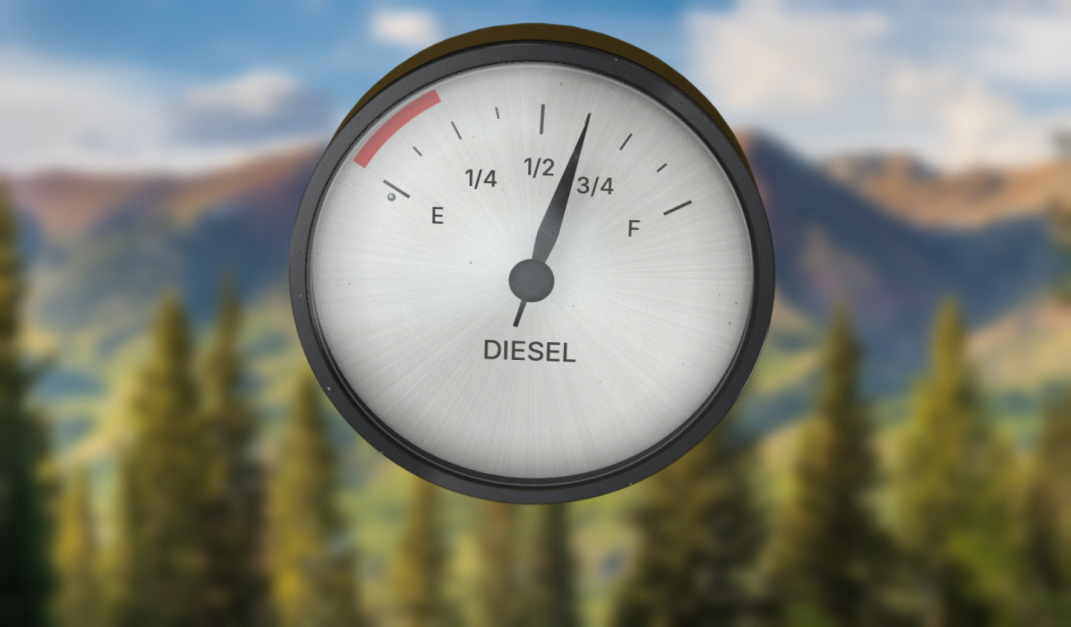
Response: 0.625
